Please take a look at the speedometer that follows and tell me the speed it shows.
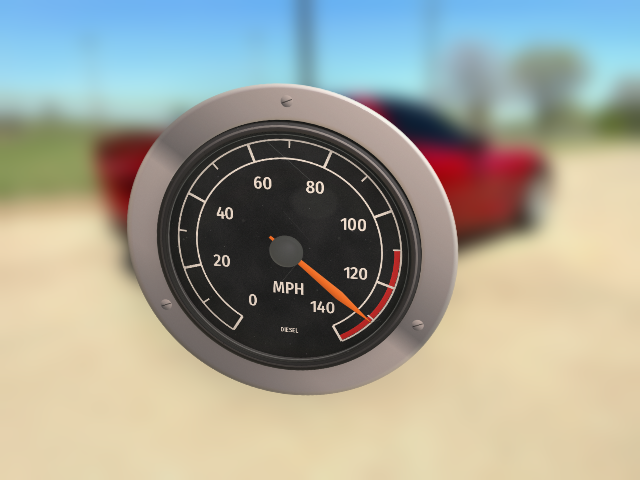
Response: 130 mph
